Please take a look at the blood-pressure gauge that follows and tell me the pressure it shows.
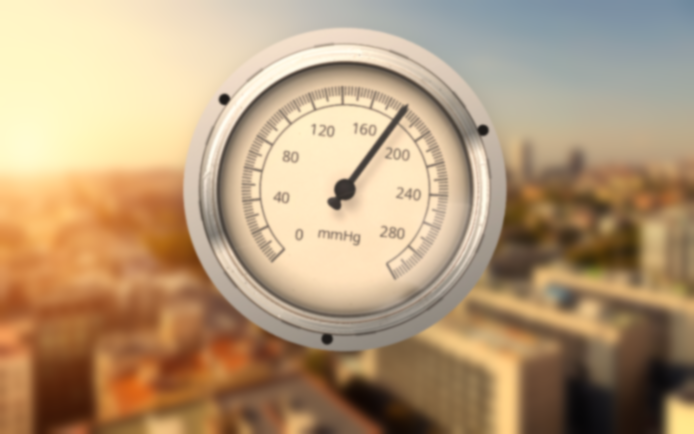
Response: 180 mmHg
